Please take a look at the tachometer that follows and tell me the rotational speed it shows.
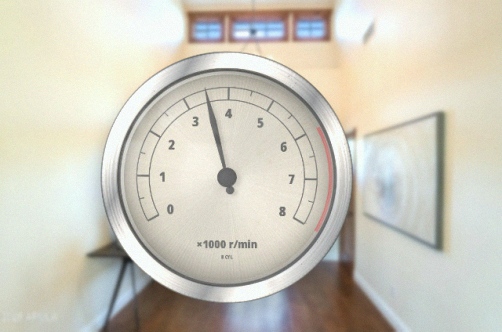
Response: 3500 rpm
